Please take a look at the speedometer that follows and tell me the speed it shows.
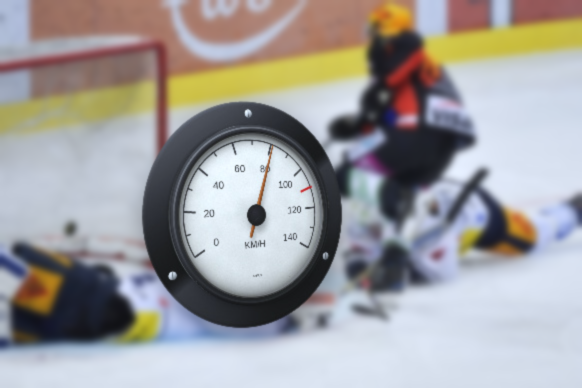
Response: 80 km/h
